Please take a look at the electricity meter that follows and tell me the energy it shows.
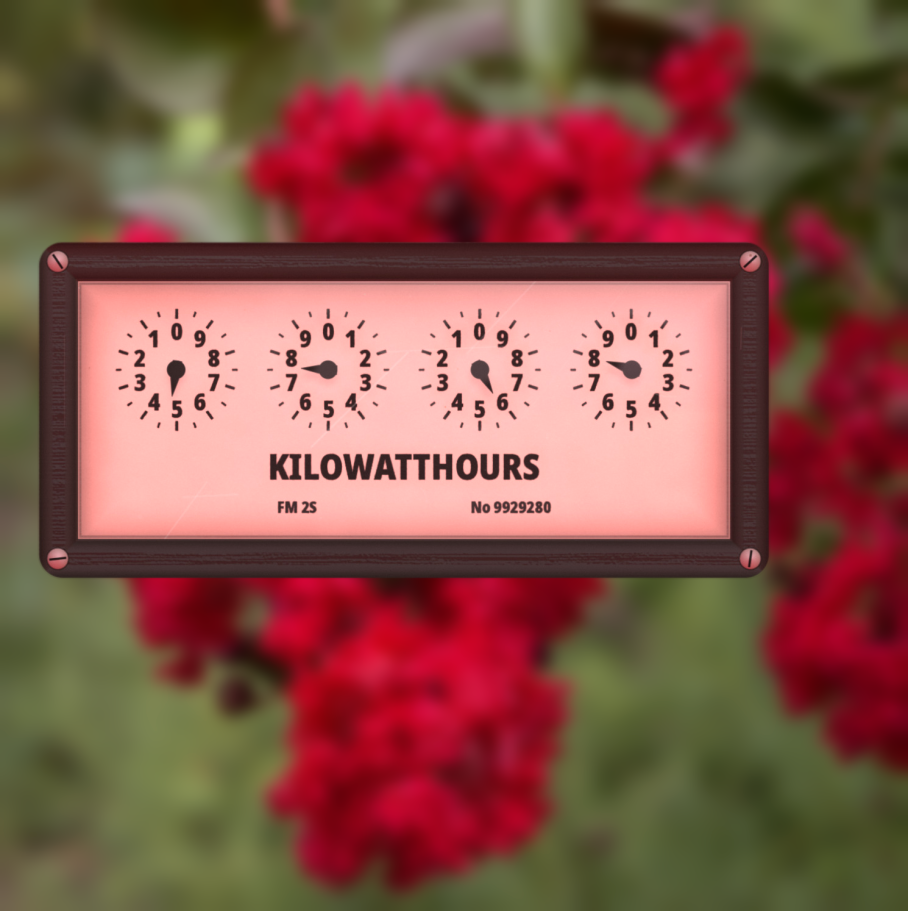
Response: 4758 kWh
